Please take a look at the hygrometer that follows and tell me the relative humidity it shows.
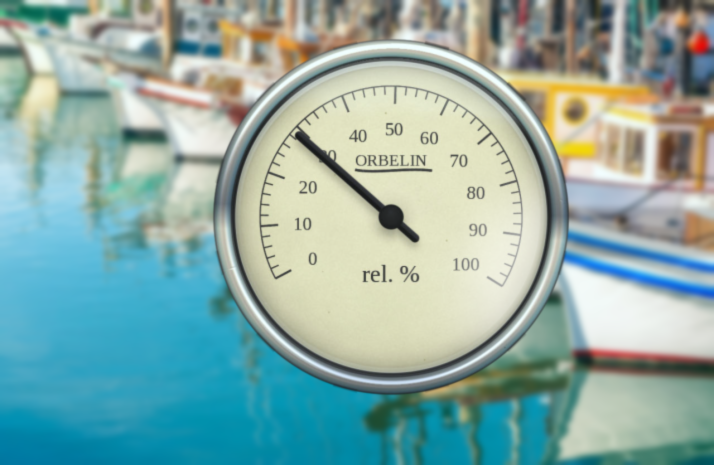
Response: 29 %
